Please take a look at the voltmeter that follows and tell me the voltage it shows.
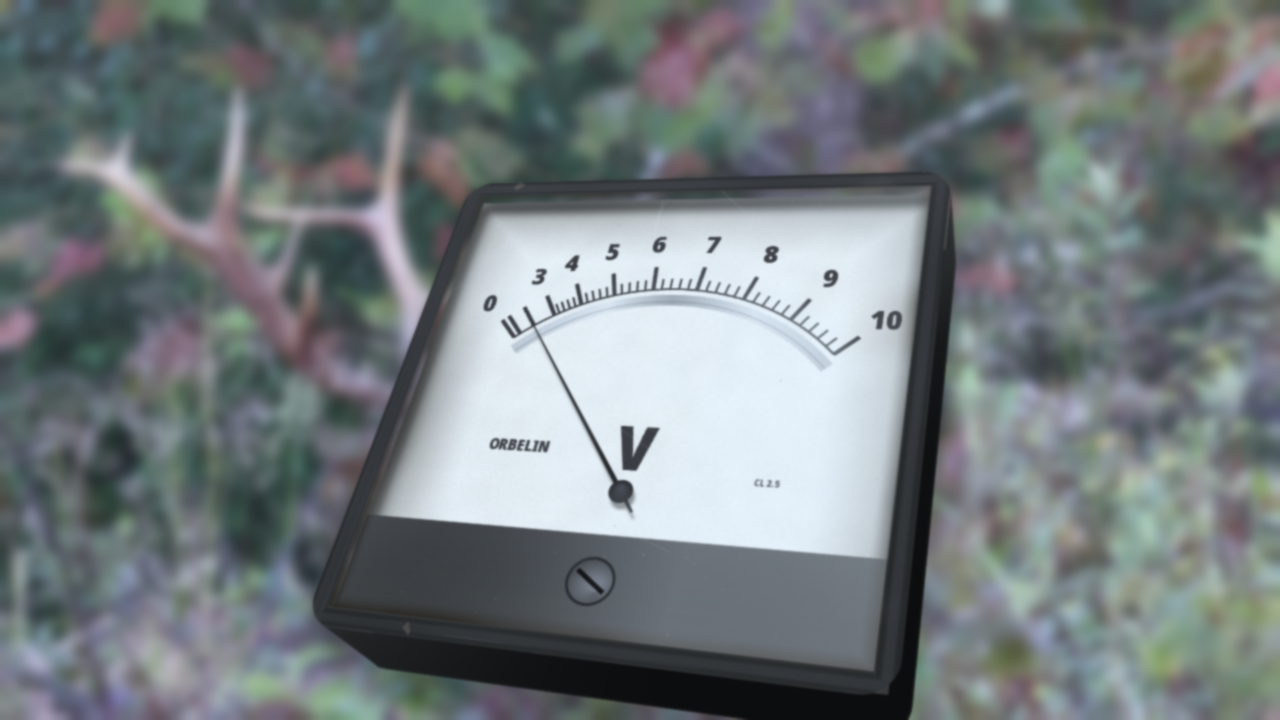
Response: 2 V
